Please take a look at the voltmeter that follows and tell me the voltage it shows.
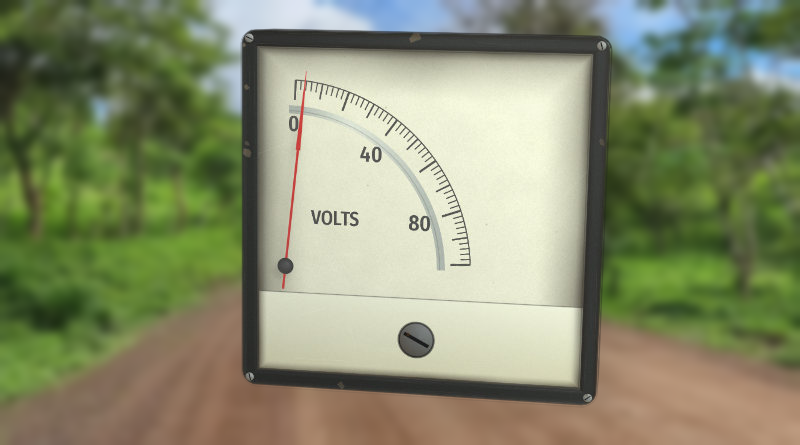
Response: 4 V
